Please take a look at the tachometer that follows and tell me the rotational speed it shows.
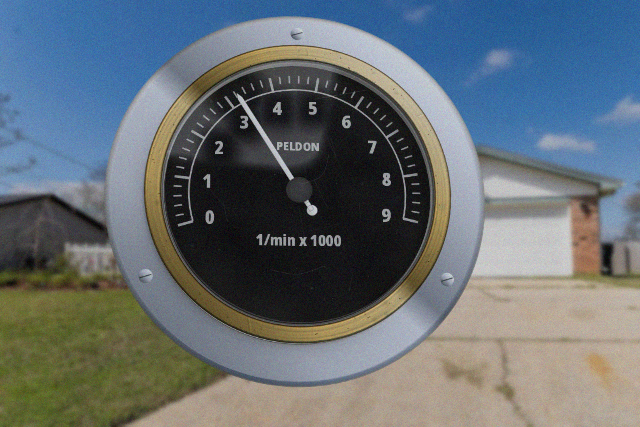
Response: 3200 rpm
